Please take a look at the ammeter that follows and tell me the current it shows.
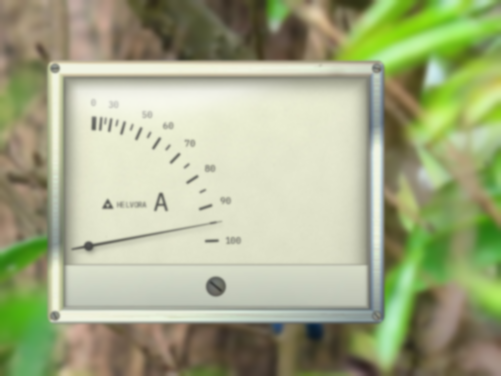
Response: 95 A
